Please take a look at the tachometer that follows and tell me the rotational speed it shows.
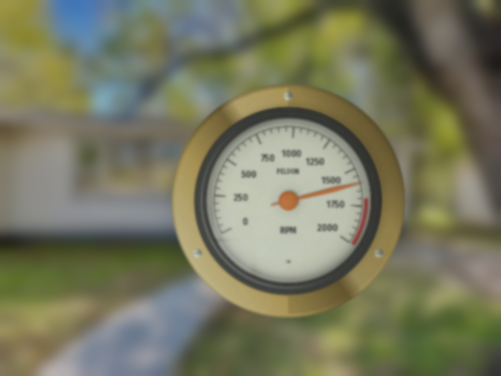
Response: 1600 rpm
